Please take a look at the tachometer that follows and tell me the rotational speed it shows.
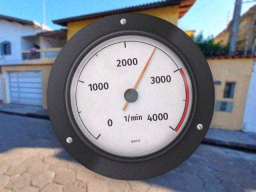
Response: 2500 rpm
